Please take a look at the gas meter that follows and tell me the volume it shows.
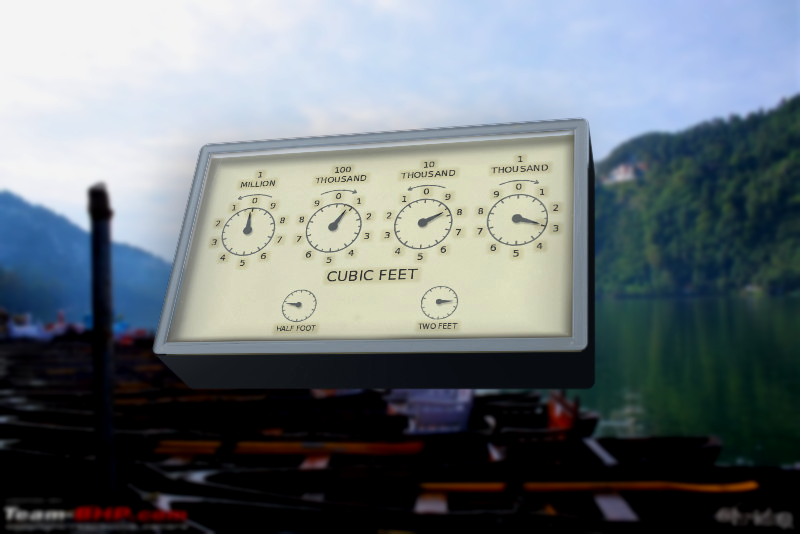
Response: 8300 ft³
